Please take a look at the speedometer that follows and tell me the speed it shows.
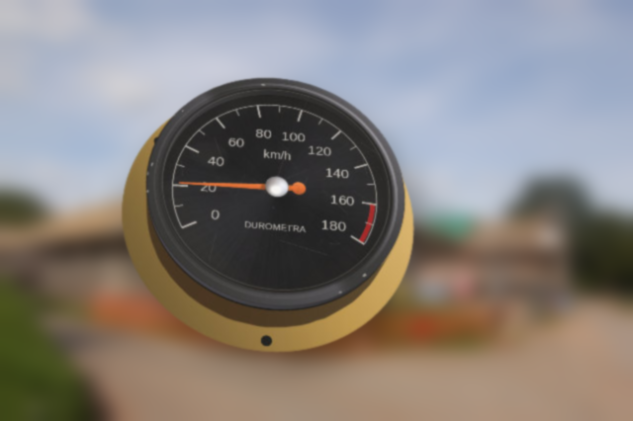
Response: 20 km/h
